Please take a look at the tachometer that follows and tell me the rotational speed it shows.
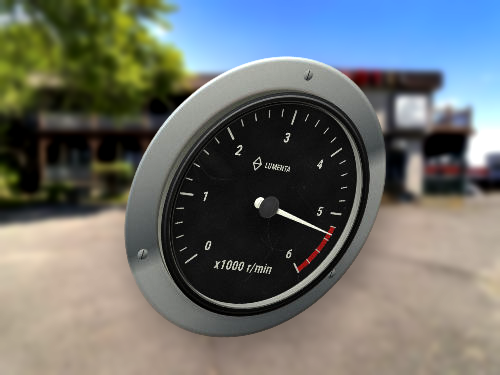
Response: 5300 rpm
